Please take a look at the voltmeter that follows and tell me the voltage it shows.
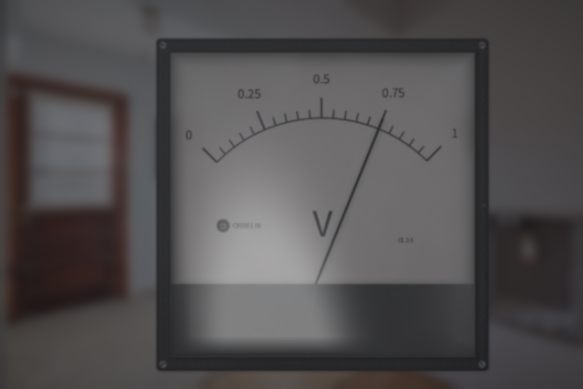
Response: 0.75 V
